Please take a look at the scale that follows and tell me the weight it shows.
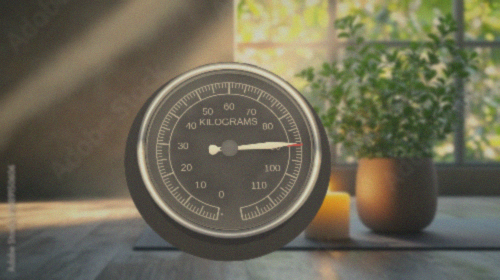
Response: 90 kg
